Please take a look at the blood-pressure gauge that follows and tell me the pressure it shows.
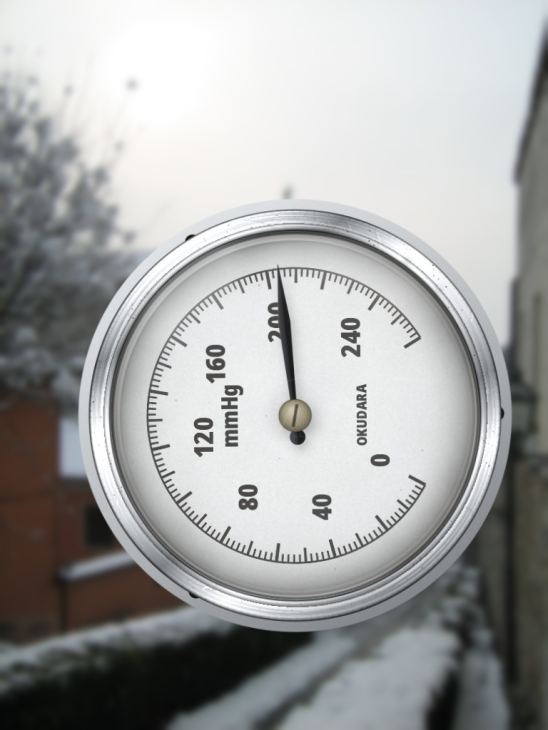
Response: 204 mmHg
